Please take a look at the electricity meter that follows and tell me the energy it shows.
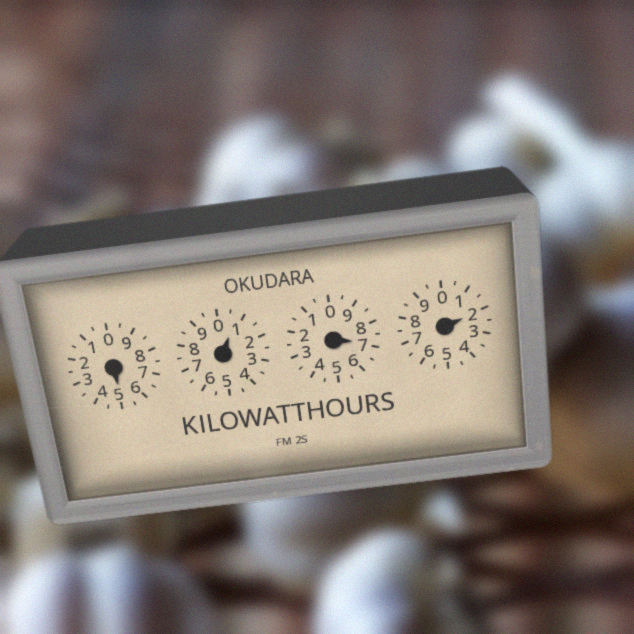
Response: 5072 kWh
